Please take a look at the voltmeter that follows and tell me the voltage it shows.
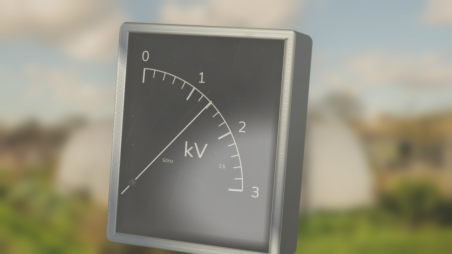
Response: 1.4 kV
